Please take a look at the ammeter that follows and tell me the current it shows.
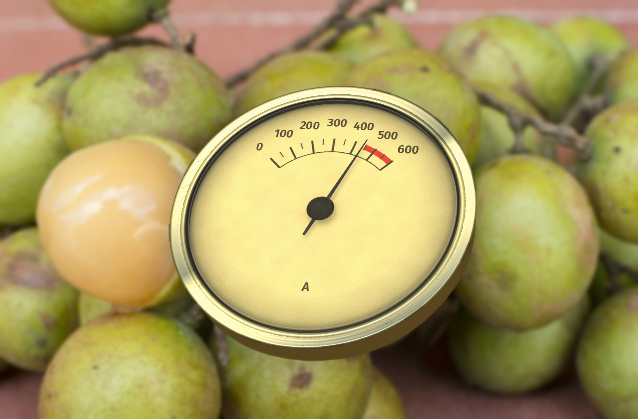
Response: 450 A
